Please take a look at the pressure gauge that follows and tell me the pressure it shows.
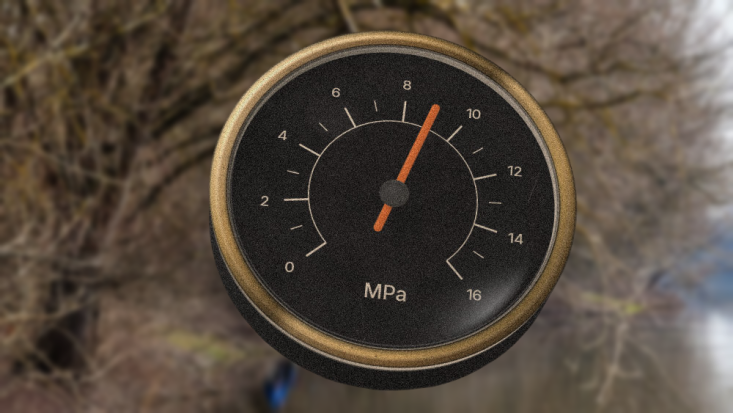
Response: 9 MPa
